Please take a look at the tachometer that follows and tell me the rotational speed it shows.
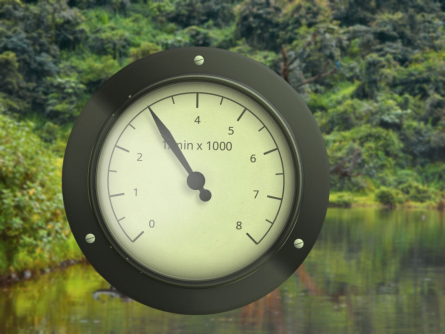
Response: 3000 rpm
